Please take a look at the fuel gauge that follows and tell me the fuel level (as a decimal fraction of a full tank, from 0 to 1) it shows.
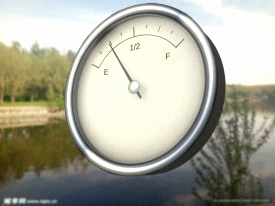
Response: 0.25
